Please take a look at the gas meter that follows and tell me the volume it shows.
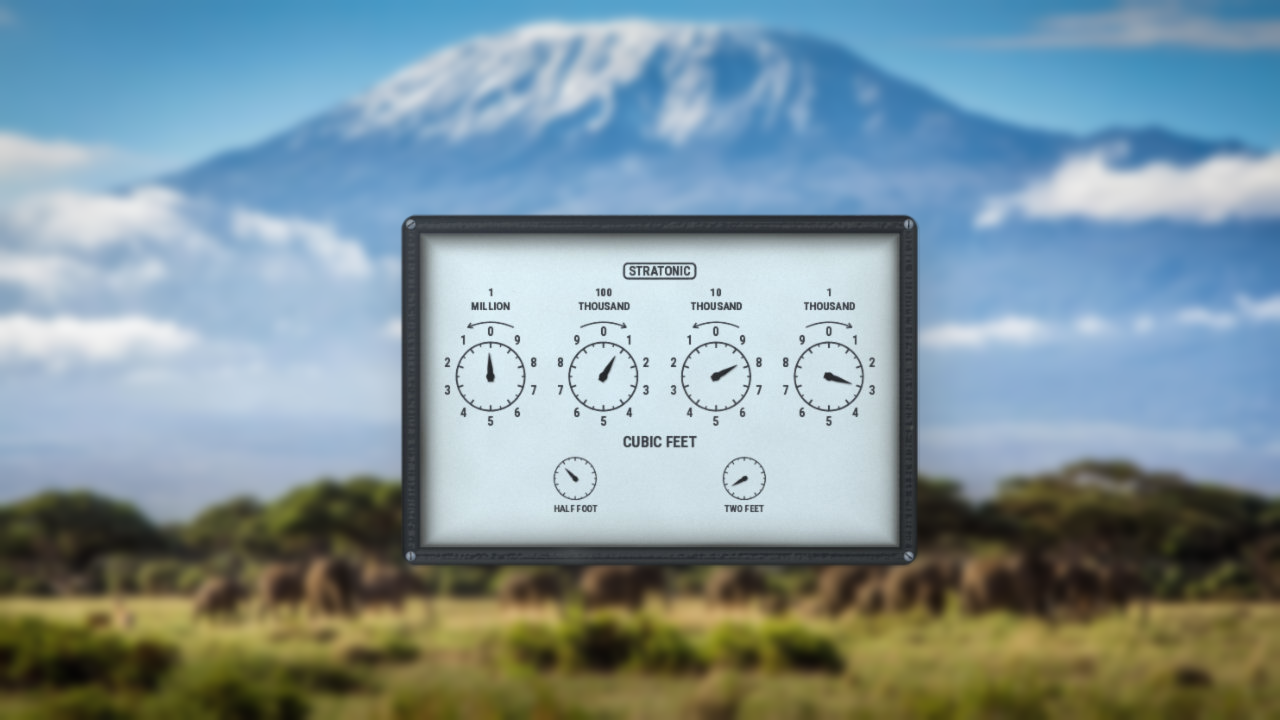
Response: 8300 ft³
